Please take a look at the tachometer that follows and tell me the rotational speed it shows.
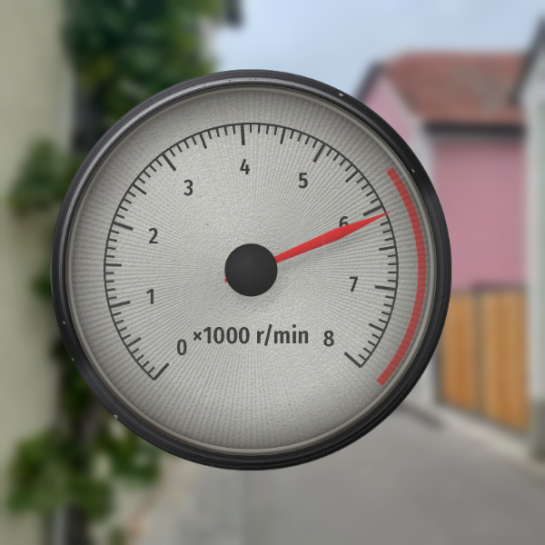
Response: 6100 rpm
